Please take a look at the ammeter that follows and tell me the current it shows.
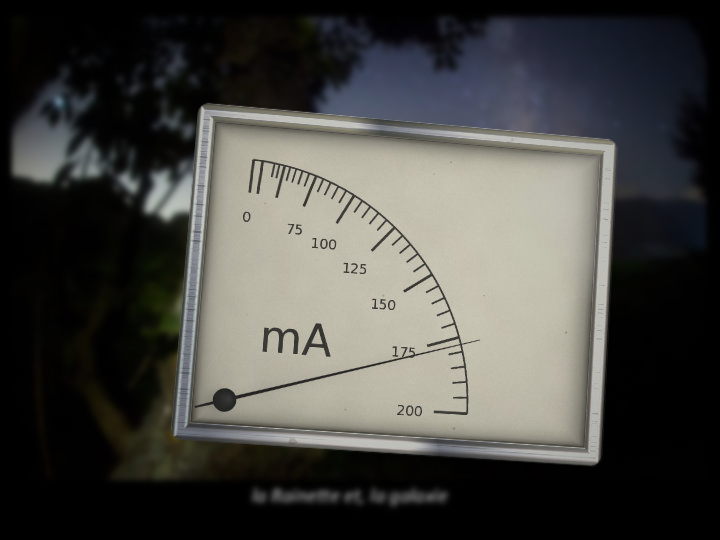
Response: 177.5 mA
